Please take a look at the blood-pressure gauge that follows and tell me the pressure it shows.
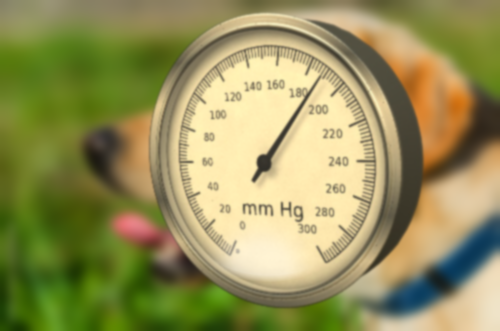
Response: 190 mmHg
